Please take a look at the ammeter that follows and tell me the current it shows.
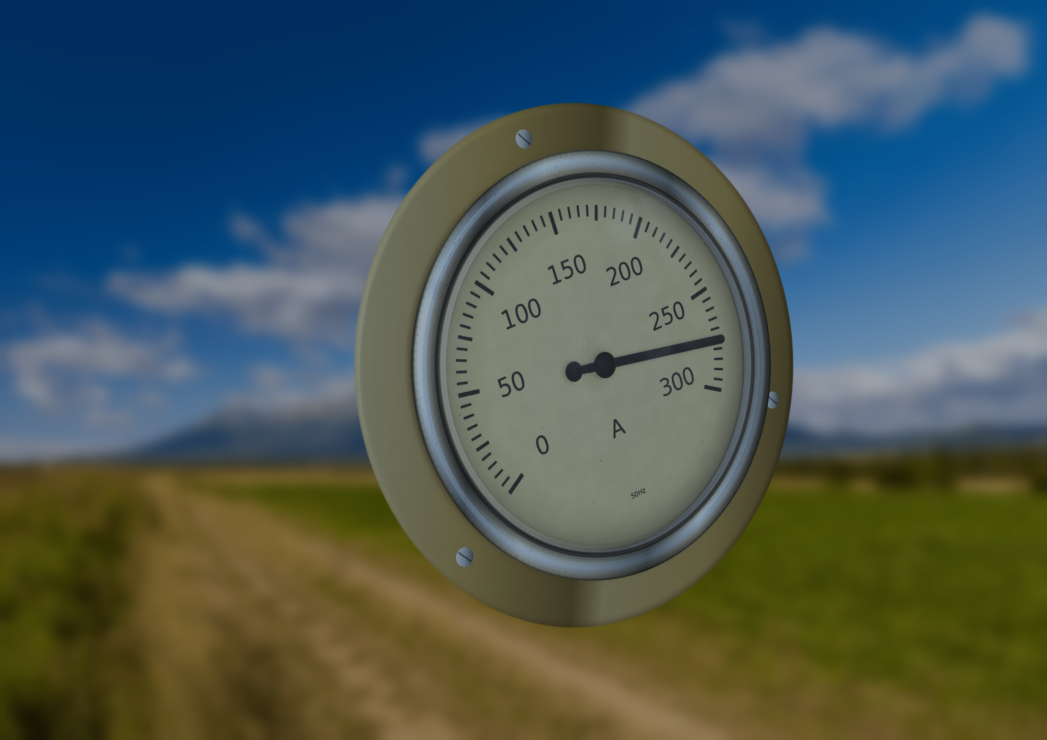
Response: 275 A
